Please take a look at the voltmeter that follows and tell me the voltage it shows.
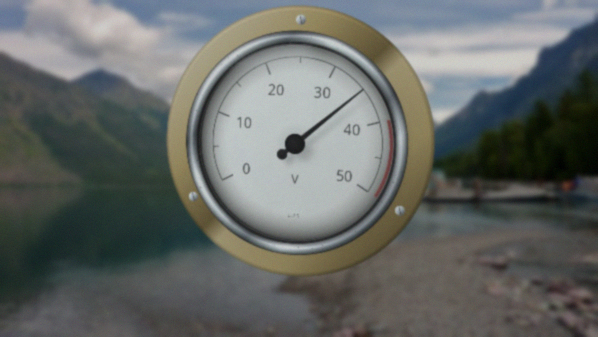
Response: 35 V
